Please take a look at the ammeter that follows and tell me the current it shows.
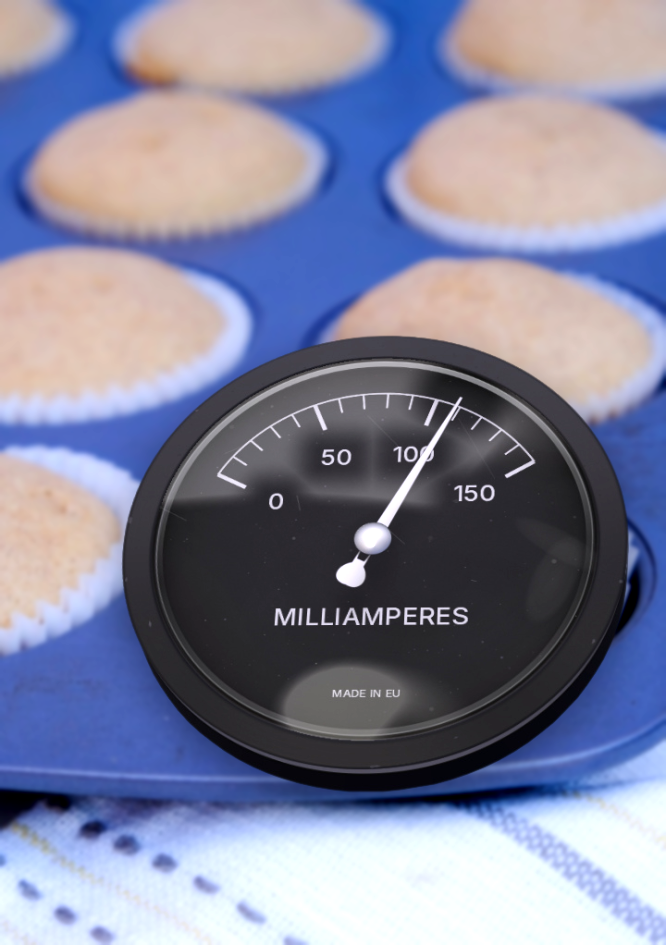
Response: 110 mA
